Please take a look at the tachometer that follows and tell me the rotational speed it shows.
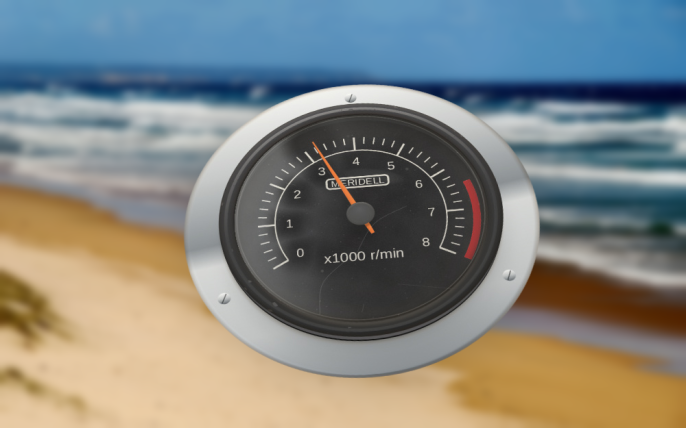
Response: 3200 rpm
